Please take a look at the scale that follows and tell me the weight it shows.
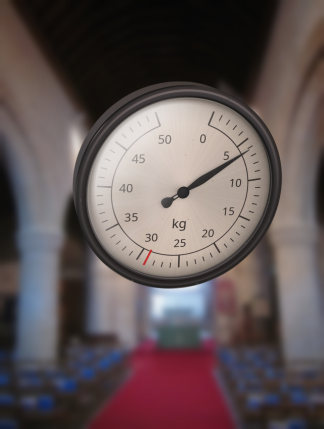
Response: 6 kg
